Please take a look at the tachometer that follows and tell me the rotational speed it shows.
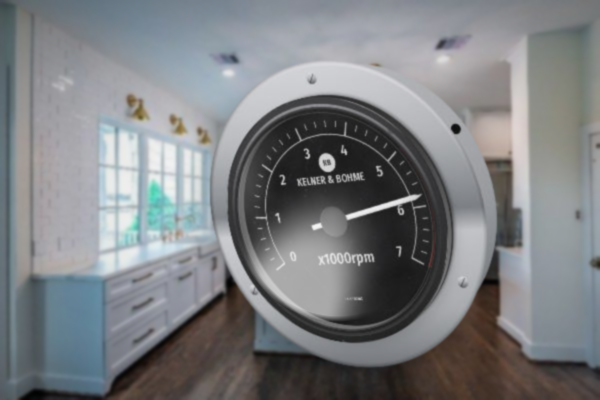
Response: 5800 rpm
